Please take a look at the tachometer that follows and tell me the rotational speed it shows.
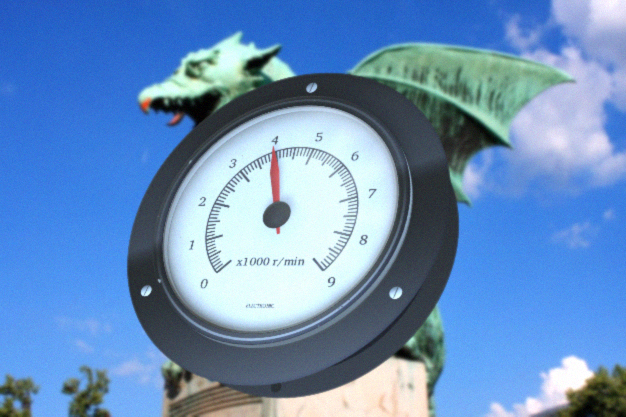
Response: 4000 rpm
